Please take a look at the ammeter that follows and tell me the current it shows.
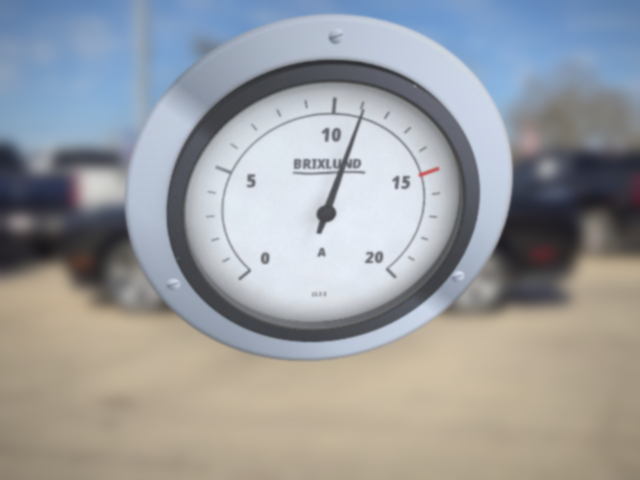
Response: 11 A
